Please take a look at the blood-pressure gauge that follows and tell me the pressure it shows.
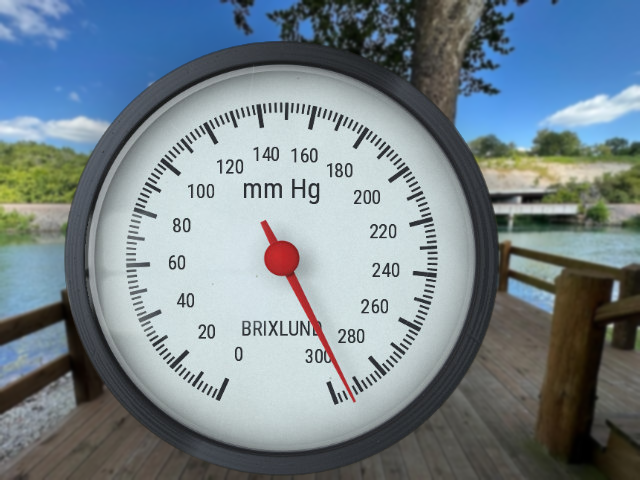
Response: 294 mmHg
